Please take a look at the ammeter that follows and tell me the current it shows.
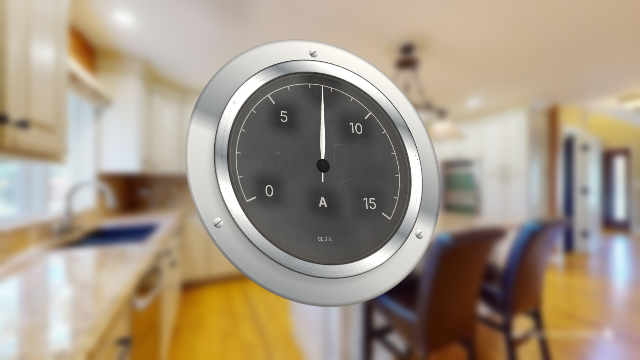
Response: 7.5 A
